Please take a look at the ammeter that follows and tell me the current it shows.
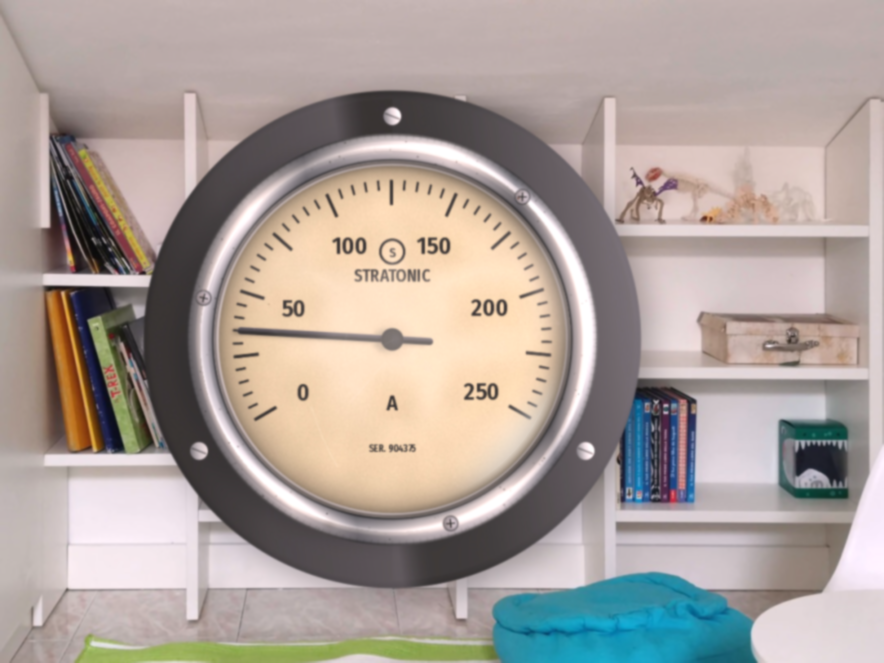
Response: 35 A
